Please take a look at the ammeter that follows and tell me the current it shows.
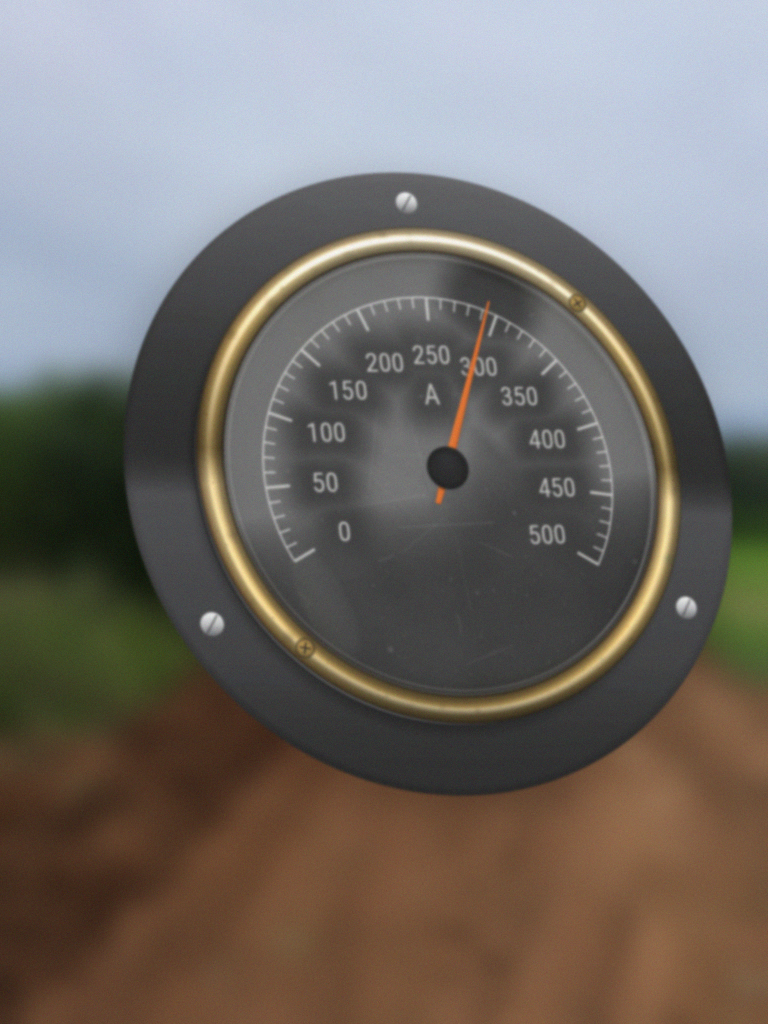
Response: 290 A
